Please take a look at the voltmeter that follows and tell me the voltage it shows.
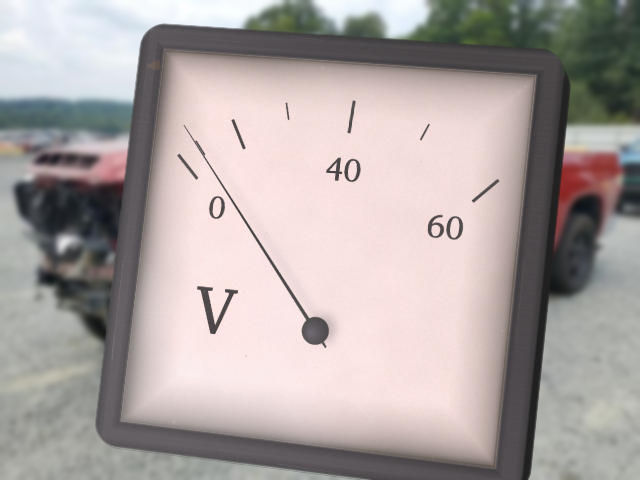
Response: 10 V
